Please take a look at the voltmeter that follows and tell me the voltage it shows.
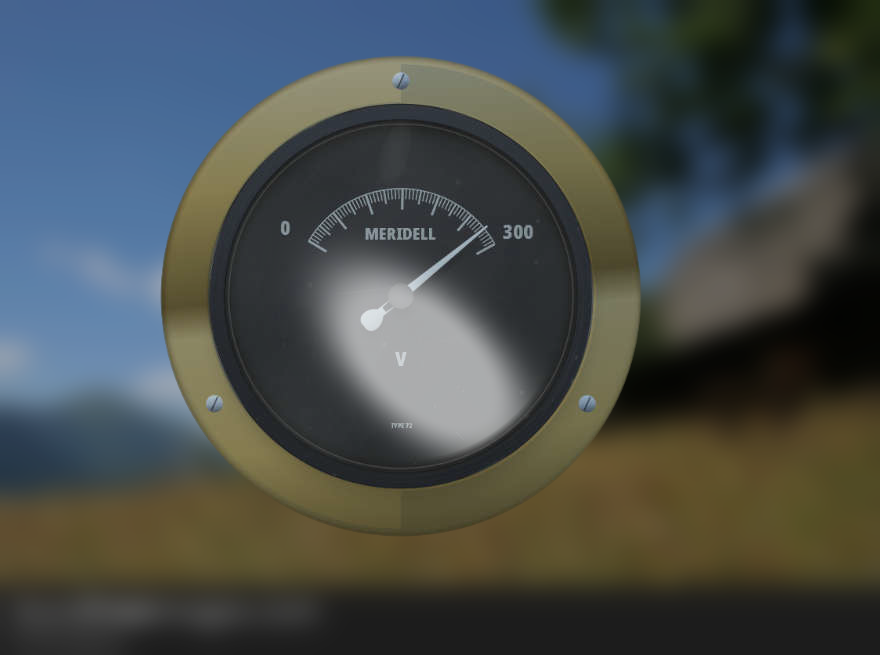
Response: 275 V
